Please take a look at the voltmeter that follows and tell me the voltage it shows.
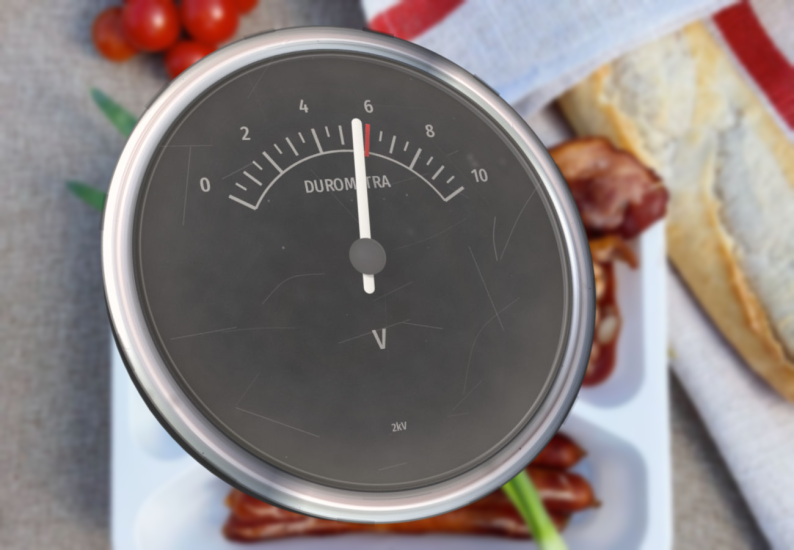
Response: 5.5 V
